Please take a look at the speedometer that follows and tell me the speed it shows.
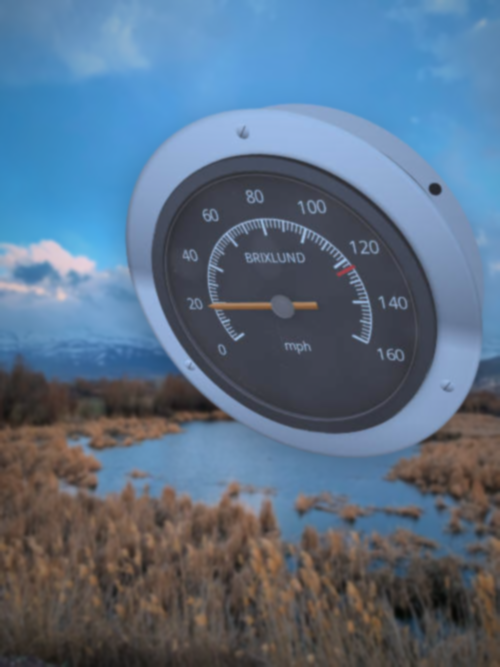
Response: 20 mph
